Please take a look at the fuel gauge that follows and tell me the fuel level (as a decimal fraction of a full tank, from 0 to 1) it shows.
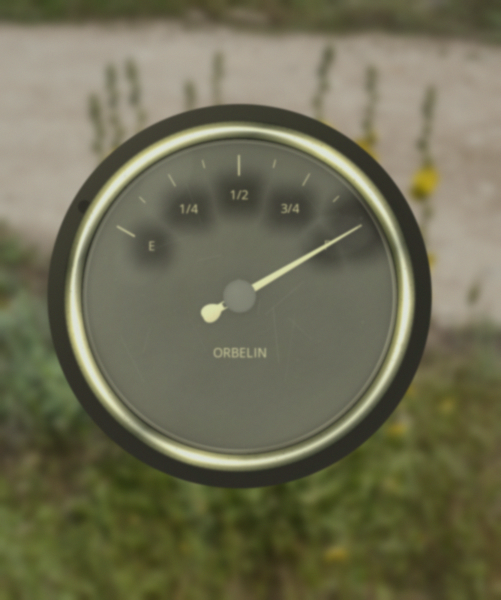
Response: 1
